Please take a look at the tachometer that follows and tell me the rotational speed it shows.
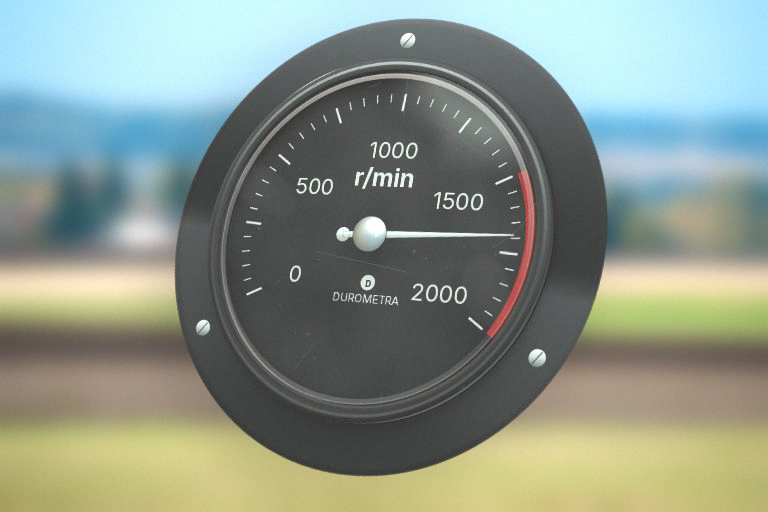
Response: 1700 rpm
